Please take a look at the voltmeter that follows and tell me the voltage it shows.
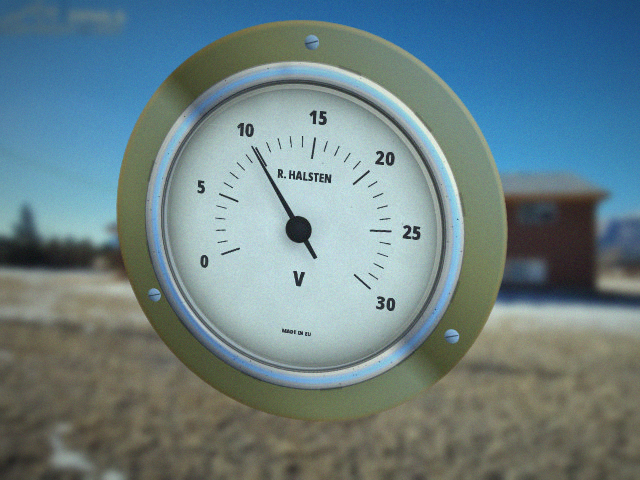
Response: 10 V
